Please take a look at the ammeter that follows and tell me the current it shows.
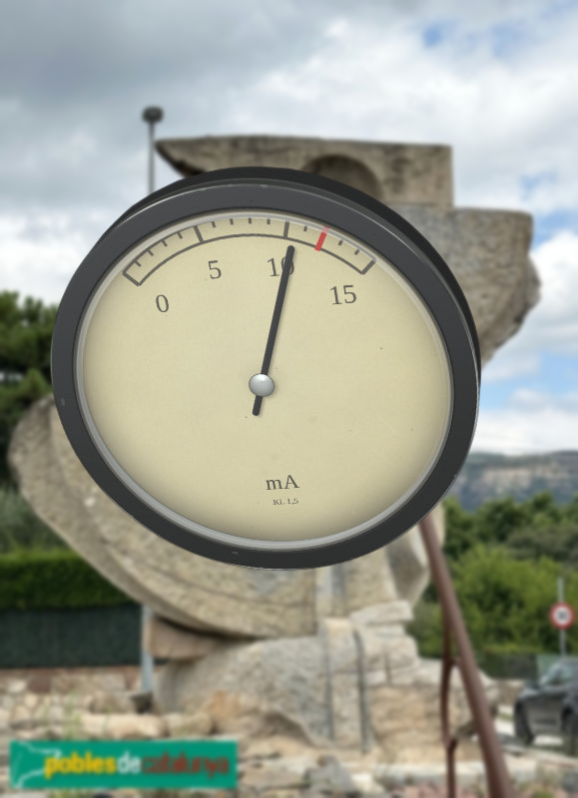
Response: 10.5 mA
